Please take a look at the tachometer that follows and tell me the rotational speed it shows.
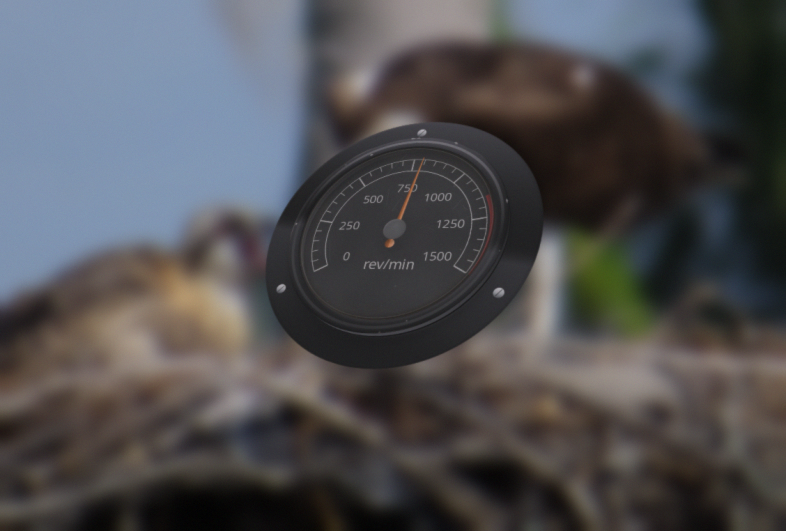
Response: 800 rpm
